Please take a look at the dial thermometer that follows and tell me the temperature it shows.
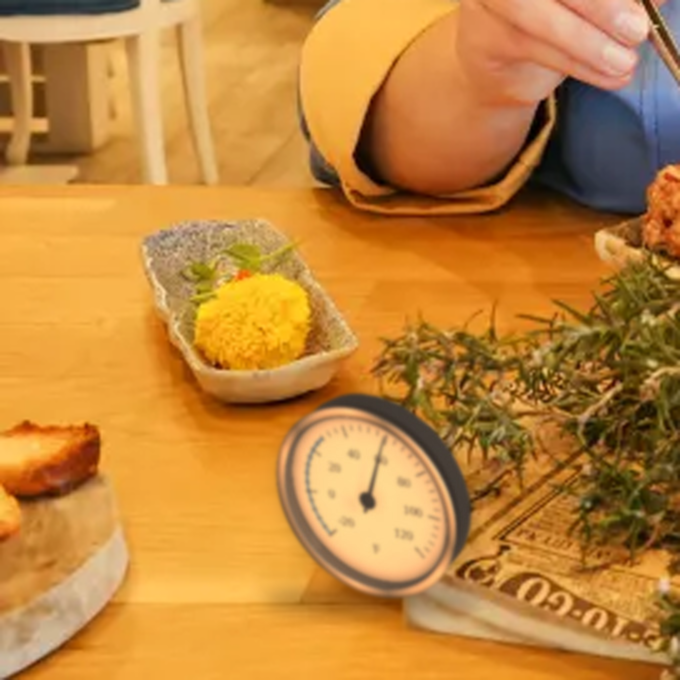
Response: 60 °F
